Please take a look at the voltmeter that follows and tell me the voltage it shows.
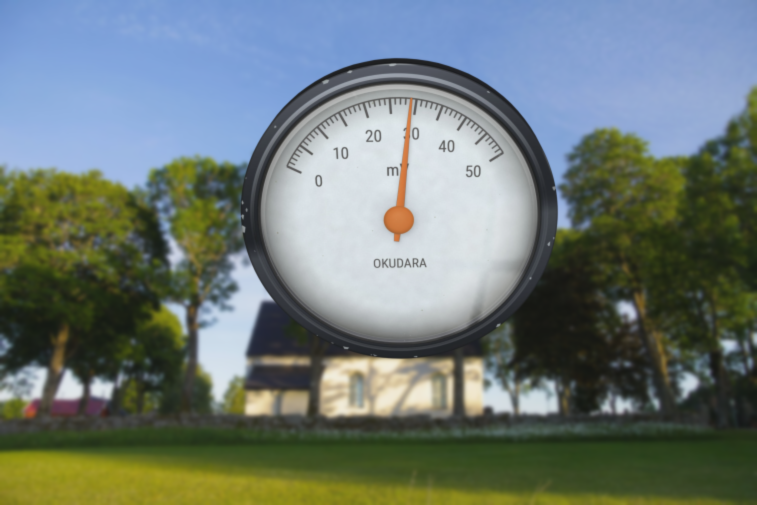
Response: 29 mV
